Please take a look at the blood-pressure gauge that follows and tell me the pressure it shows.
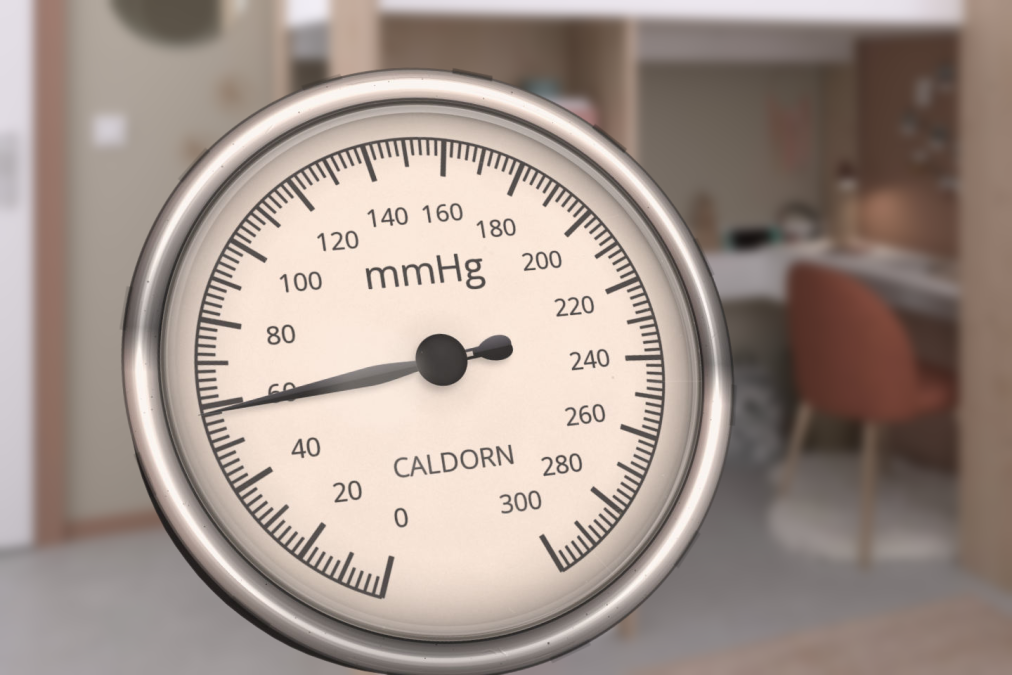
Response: 58 mmHg
